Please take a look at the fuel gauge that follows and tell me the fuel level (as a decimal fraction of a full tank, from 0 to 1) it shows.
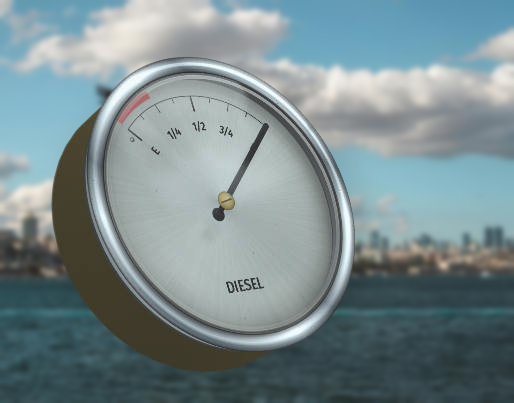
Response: 1
